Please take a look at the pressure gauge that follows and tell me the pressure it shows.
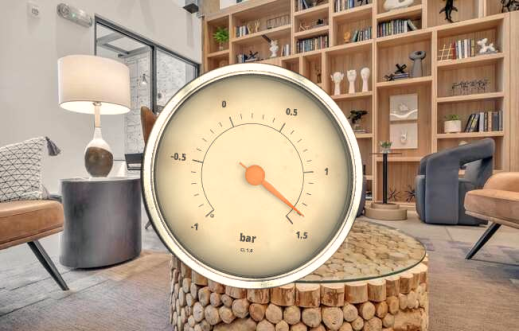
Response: 1.4 bar
